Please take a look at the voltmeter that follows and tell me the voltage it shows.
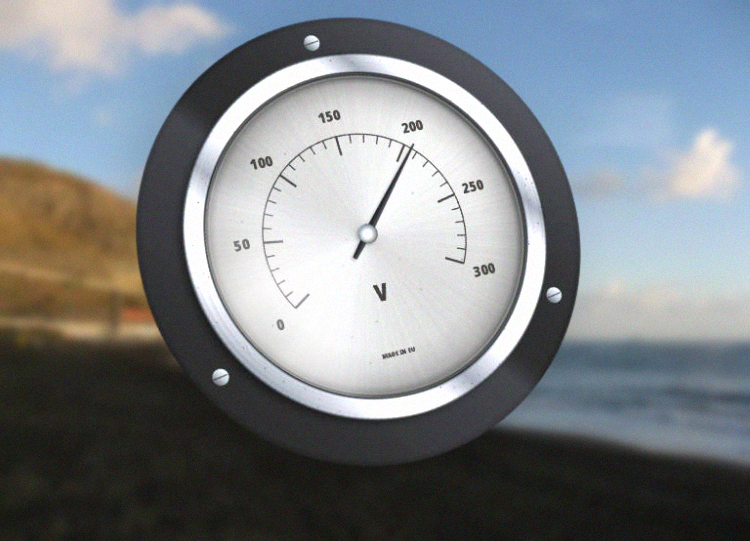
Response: 205 V
